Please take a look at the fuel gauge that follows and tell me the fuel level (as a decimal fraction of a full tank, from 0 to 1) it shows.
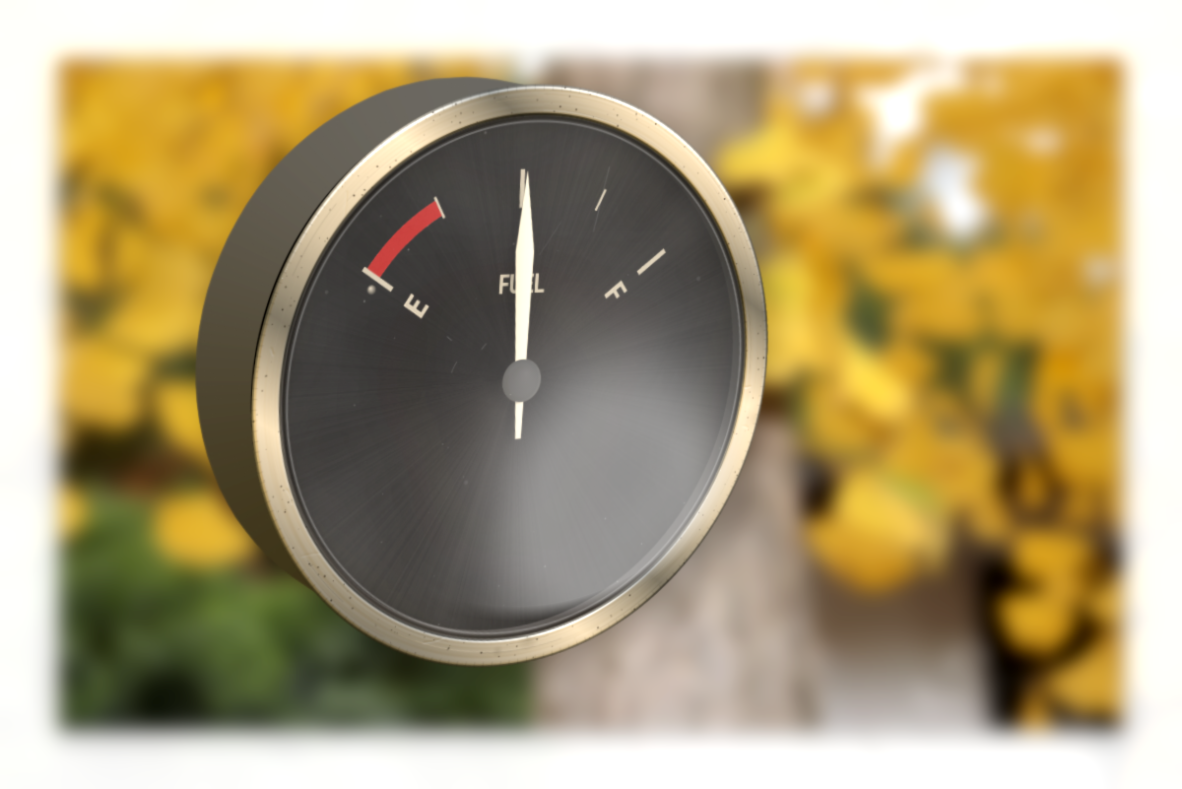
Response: 0.5
